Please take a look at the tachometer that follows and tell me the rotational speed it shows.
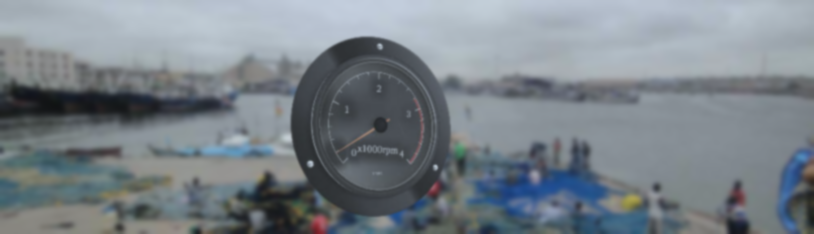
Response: 200 rpm
